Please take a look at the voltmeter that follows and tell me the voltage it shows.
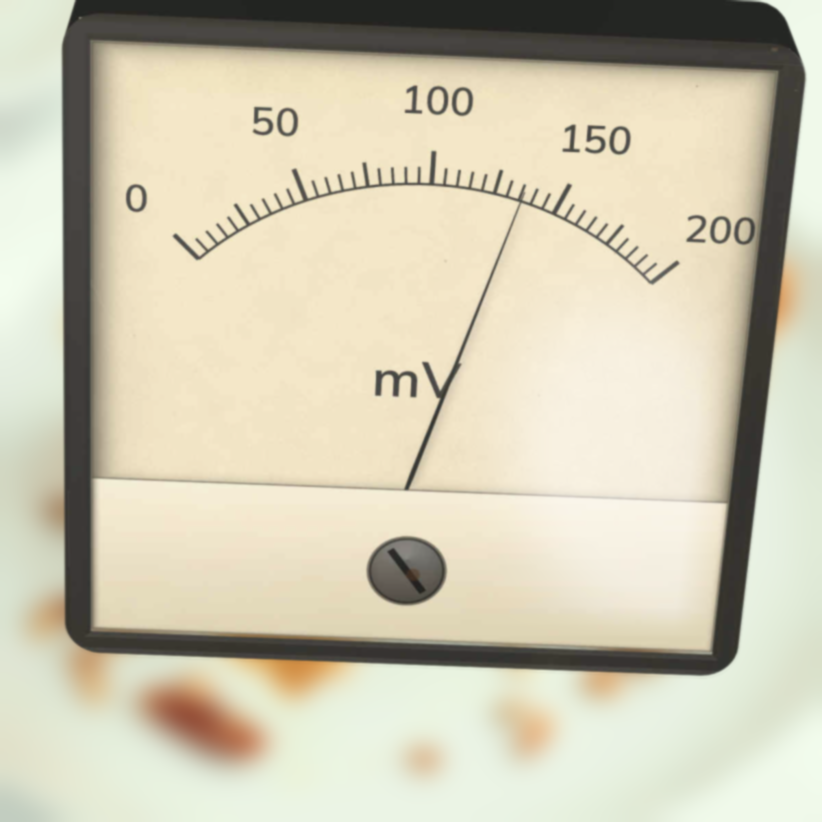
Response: 135 mV
